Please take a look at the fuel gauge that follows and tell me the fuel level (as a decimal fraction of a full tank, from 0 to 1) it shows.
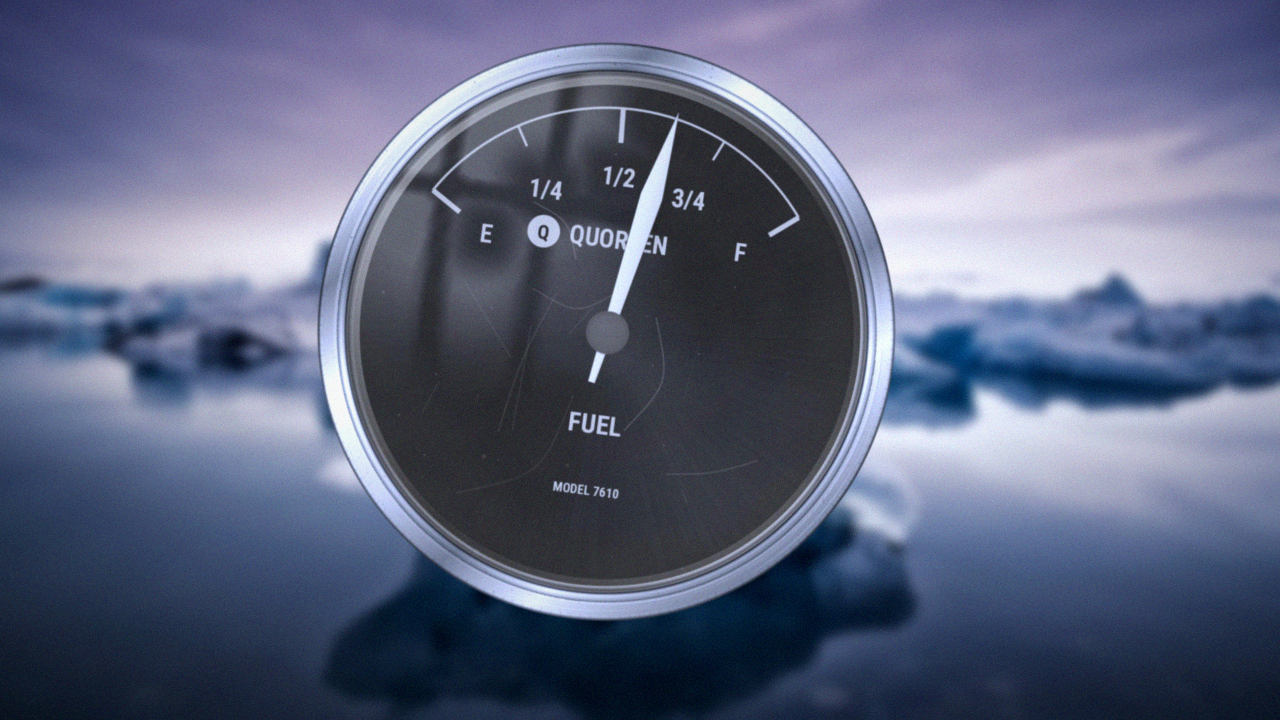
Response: 0.625
